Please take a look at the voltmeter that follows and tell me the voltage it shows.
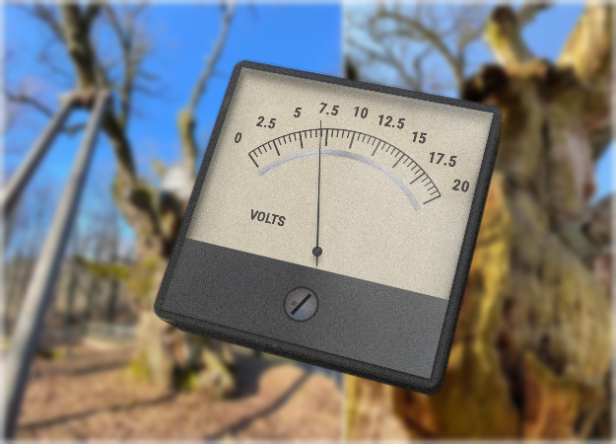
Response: 7 V
